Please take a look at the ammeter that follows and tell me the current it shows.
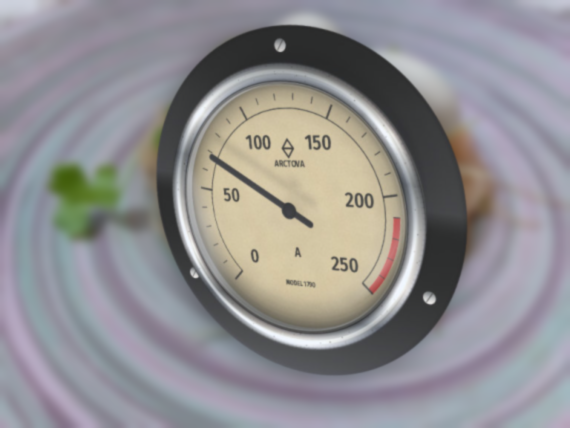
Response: 70 A
